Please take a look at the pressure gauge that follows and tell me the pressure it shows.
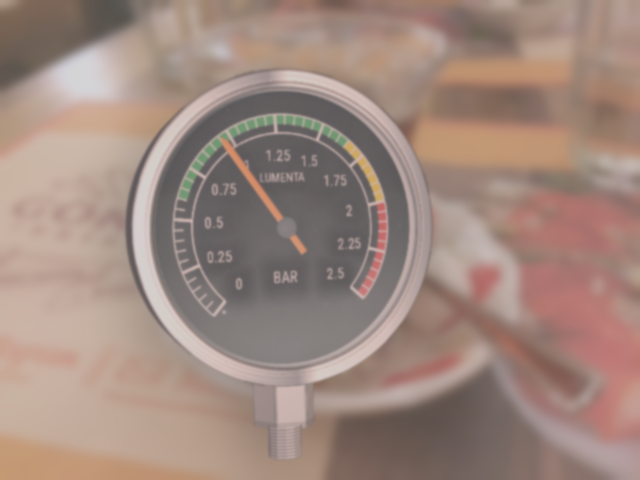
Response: 0.95 bar
